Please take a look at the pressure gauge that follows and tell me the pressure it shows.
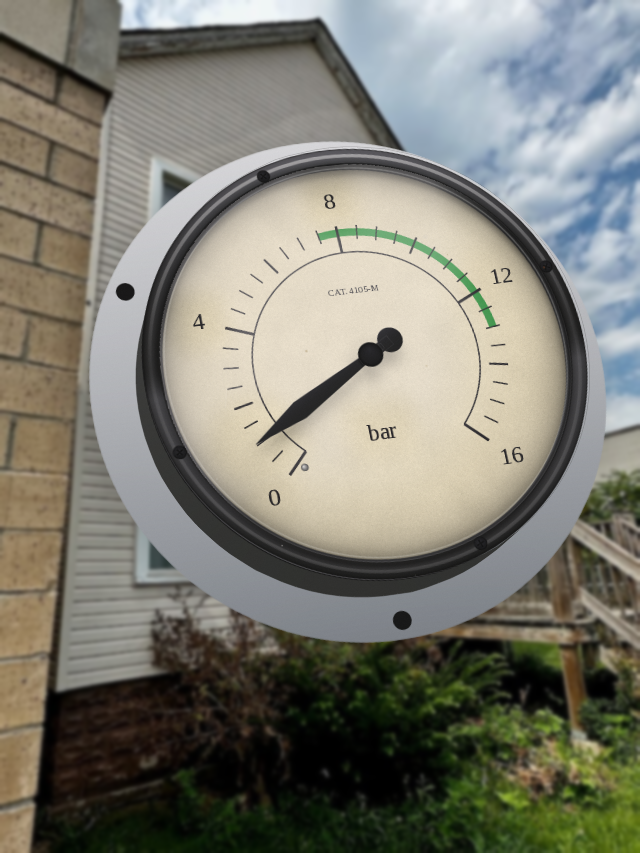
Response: 1 bar
